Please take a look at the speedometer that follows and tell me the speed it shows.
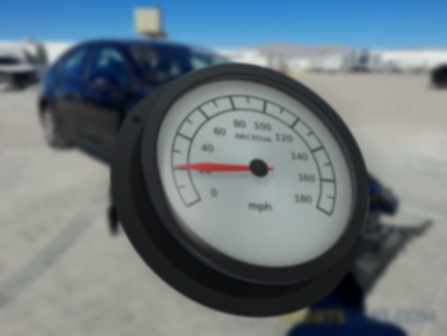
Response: 20 mph
